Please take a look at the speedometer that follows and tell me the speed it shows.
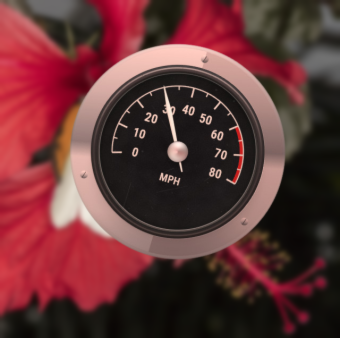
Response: 30 mph
